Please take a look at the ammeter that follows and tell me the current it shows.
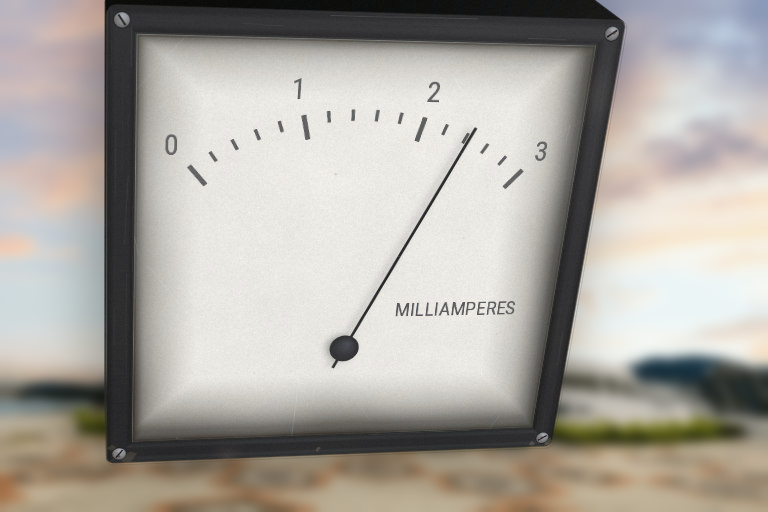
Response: 2.4 mA
